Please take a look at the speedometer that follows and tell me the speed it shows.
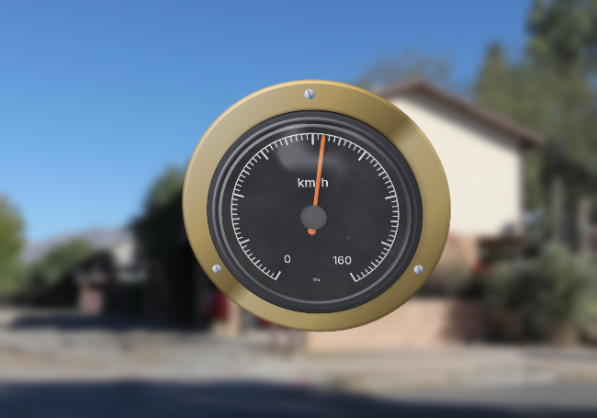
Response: 84 km/h
